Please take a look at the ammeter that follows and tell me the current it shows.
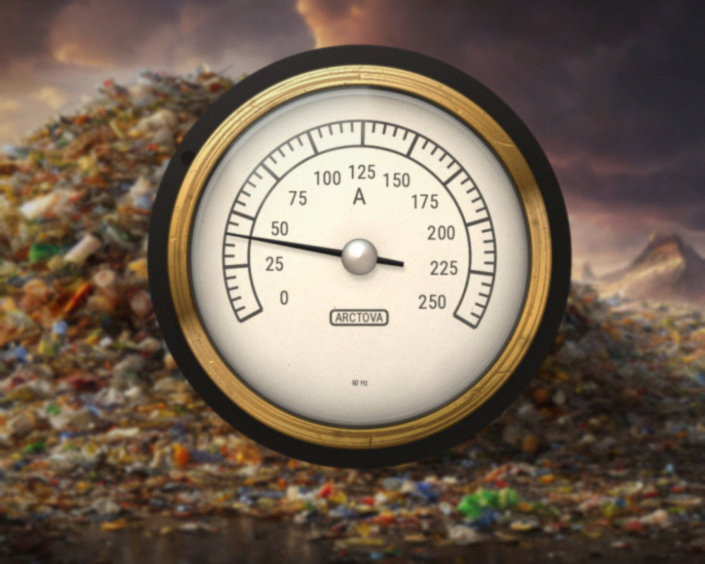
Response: 40 A
